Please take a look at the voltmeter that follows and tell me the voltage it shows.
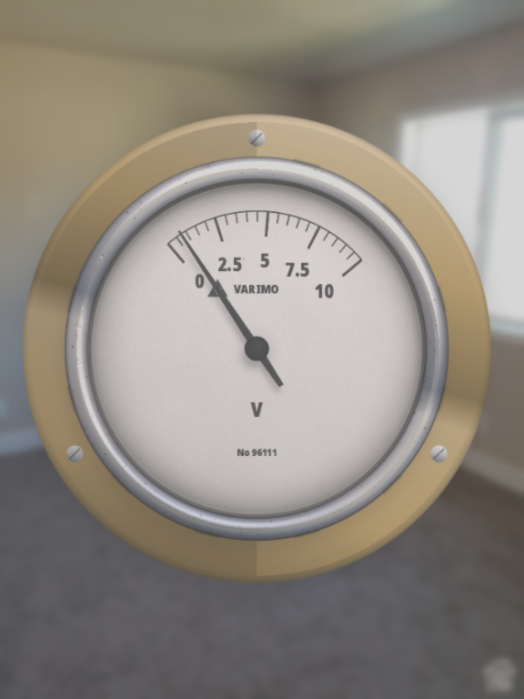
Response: 0.75 V
